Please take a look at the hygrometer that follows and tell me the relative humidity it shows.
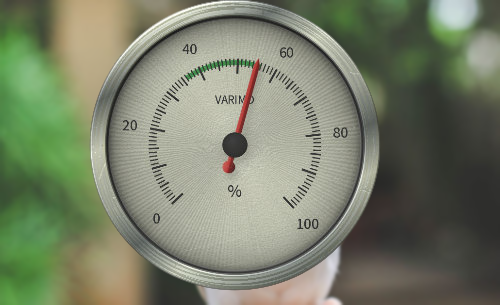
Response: 55 %
